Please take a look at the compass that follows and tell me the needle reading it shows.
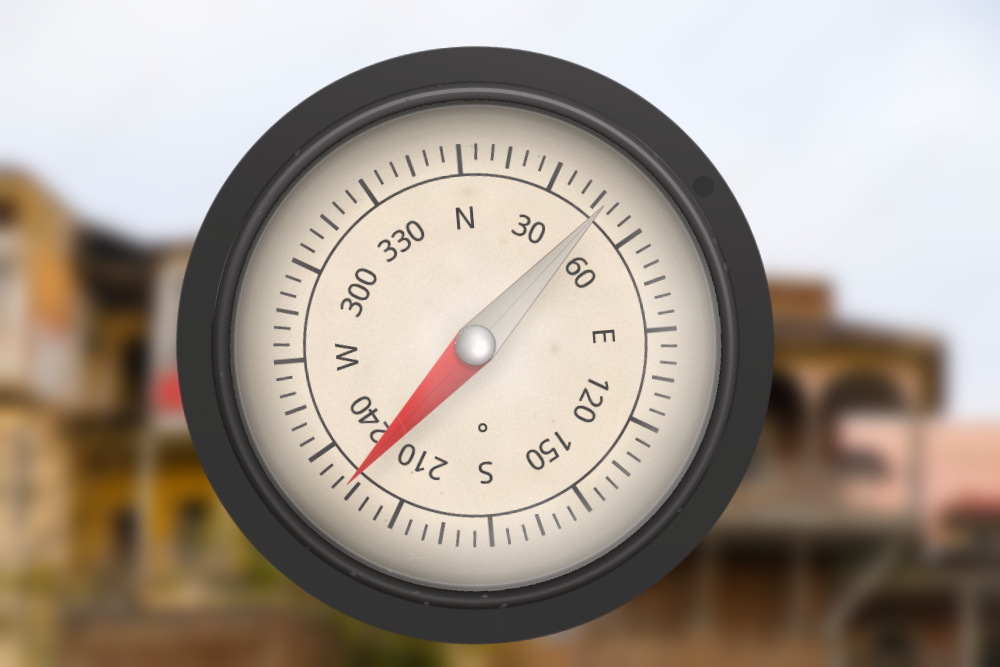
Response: 227.5 °
